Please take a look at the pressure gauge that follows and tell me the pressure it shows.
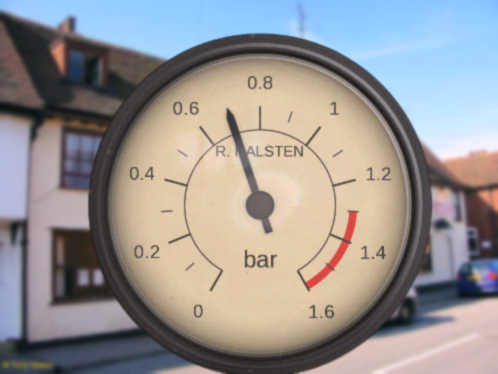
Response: 0.7 bar
